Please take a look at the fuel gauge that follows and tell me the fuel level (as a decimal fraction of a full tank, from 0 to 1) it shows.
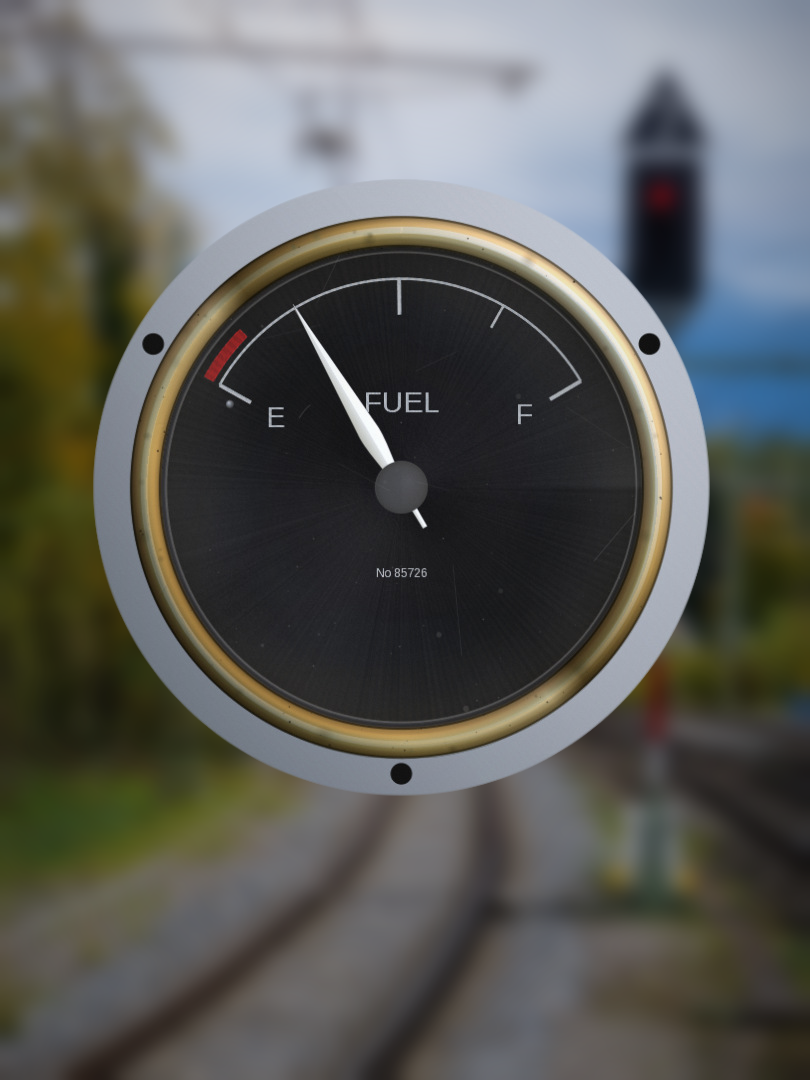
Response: 0.25
